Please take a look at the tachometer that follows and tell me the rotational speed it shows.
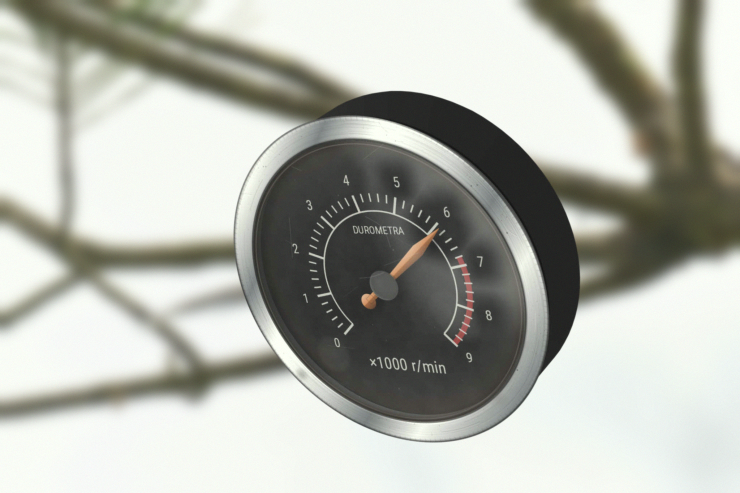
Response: 6100 rpm
